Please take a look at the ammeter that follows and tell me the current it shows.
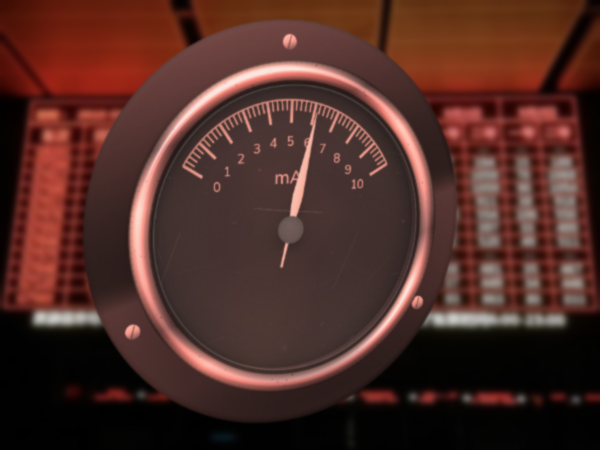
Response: 6 mA
